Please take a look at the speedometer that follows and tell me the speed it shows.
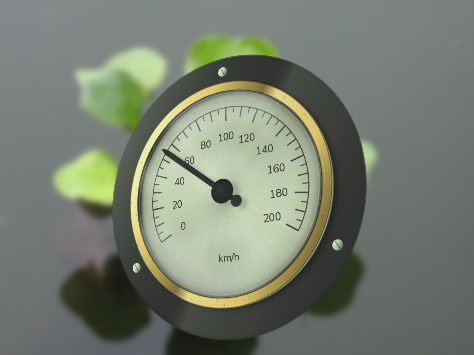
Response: 55 km/h
